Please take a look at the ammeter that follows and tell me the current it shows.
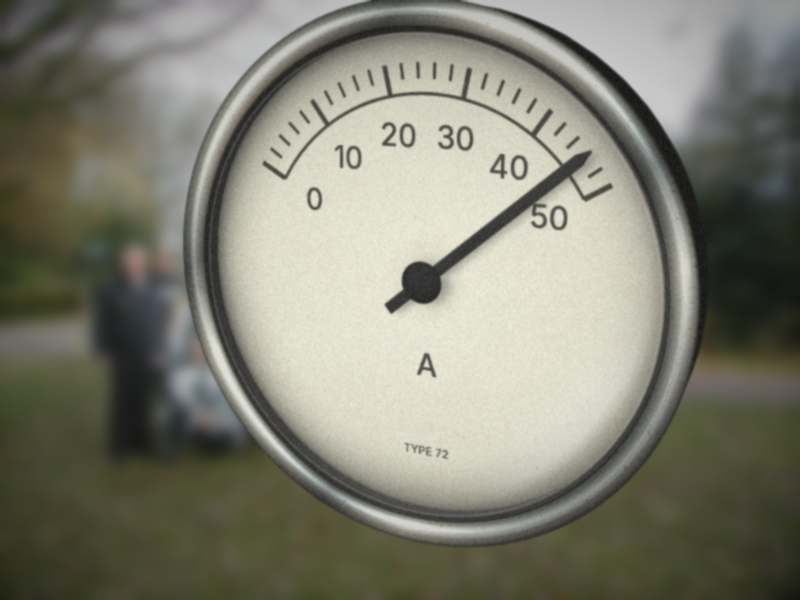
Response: 46 A
